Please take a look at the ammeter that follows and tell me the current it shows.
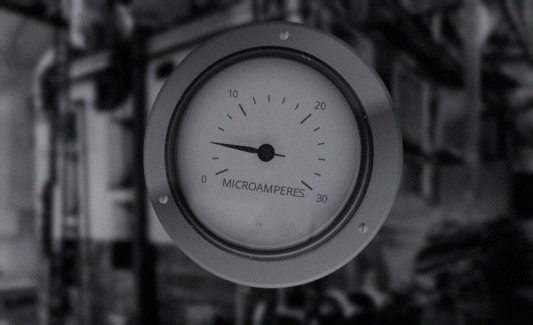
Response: 4 µA
